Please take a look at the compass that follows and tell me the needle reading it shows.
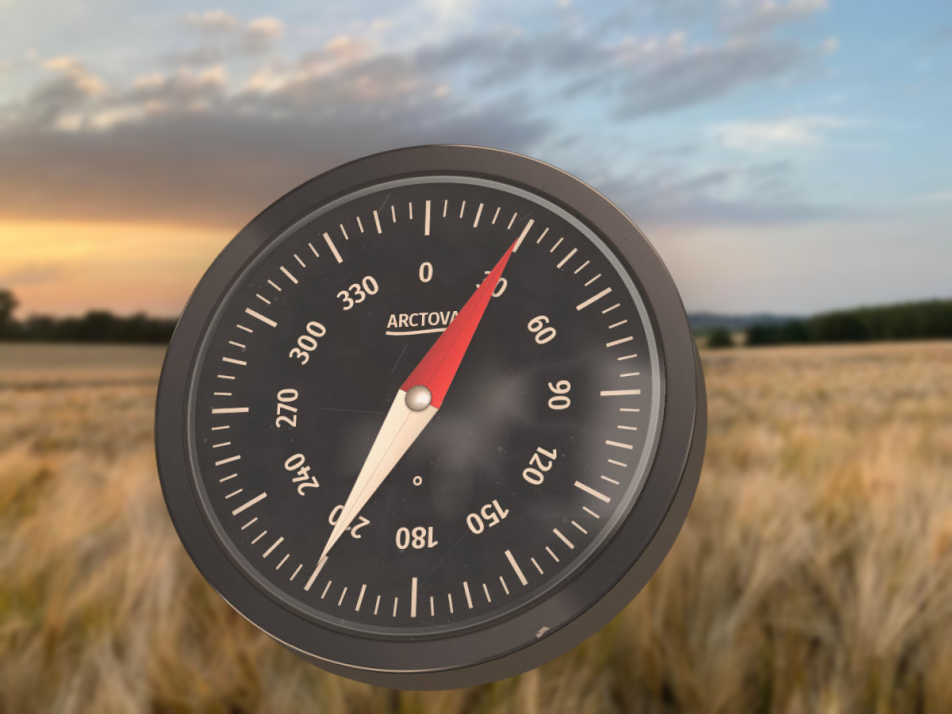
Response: 30 °
